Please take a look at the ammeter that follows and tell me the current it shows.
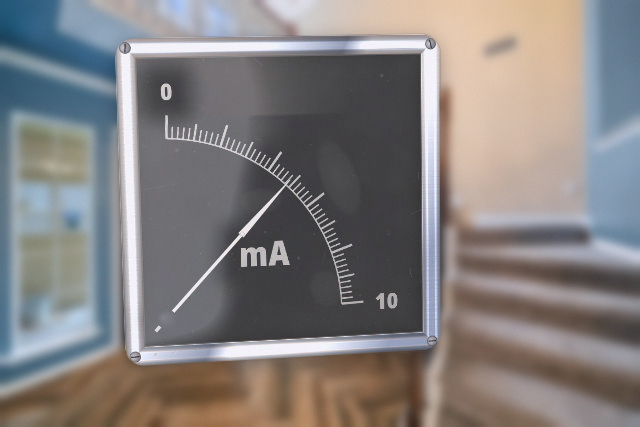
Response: 4.8 mA
